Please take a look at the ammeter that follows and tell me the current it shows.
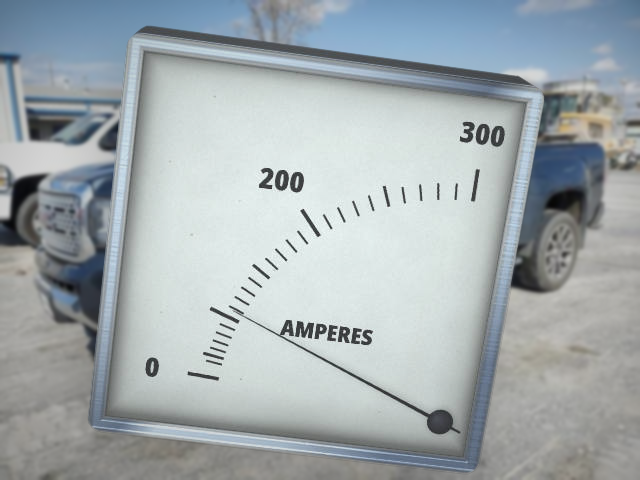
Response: 110 A
